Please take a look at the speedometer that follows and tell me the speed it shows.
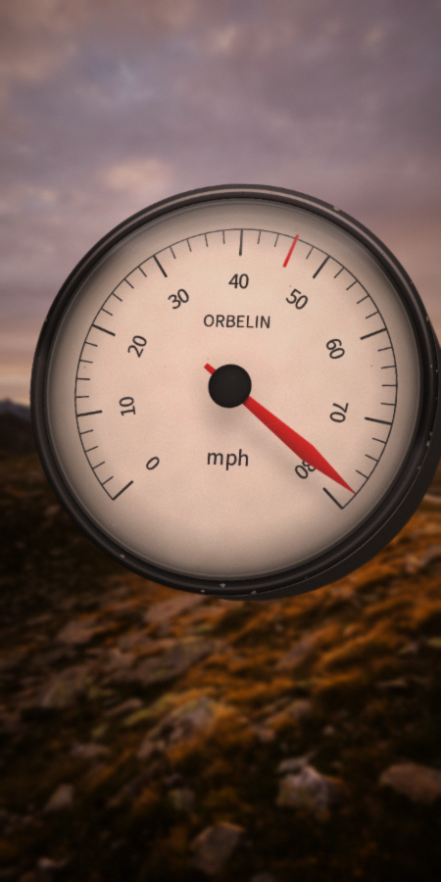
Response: 78 mph
